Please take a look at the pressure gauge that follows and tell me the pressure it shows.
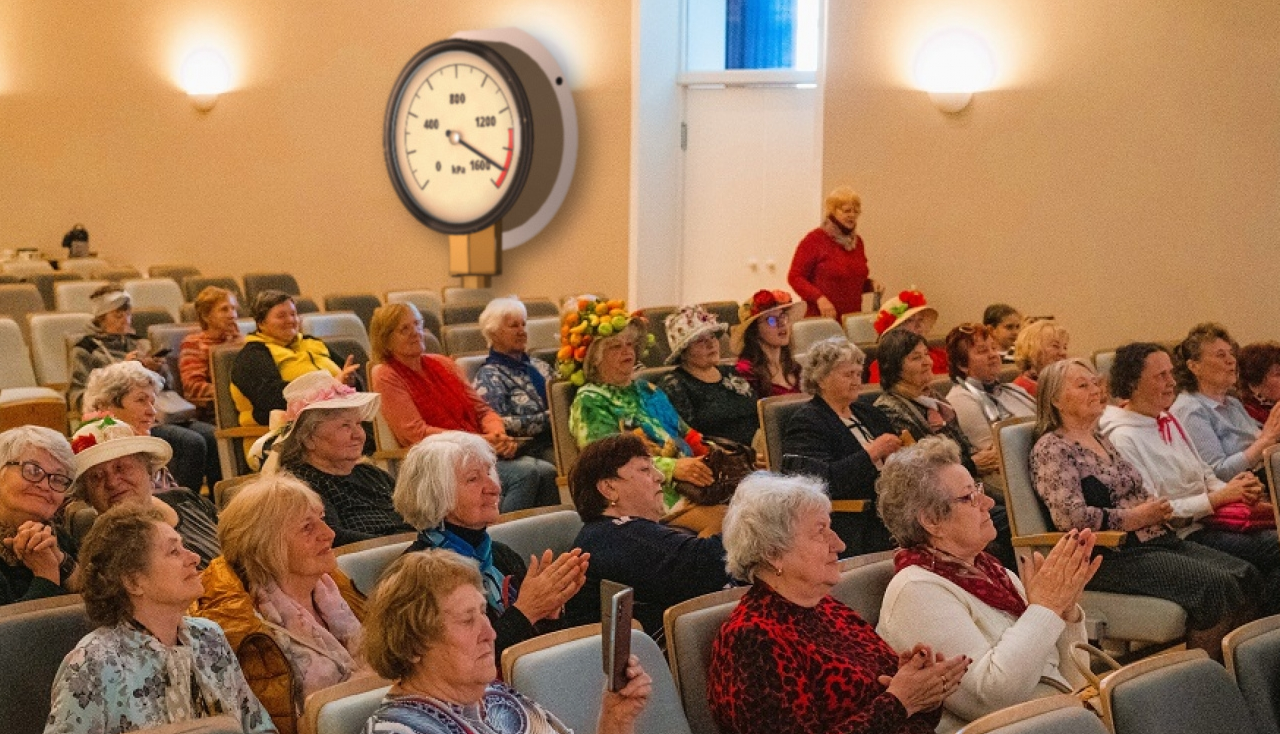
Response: 1500 kPa
